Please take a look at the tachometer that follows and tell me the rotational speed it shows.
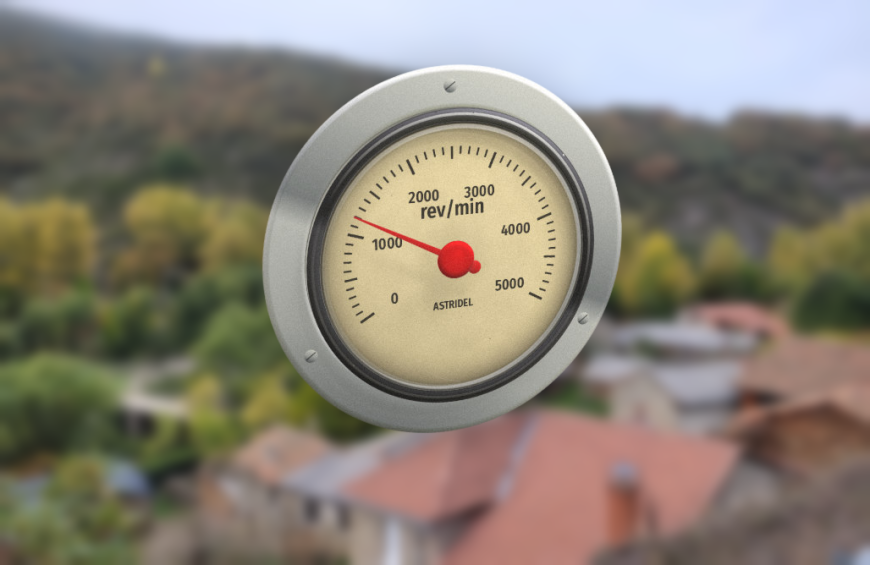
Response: 1200 rpm
